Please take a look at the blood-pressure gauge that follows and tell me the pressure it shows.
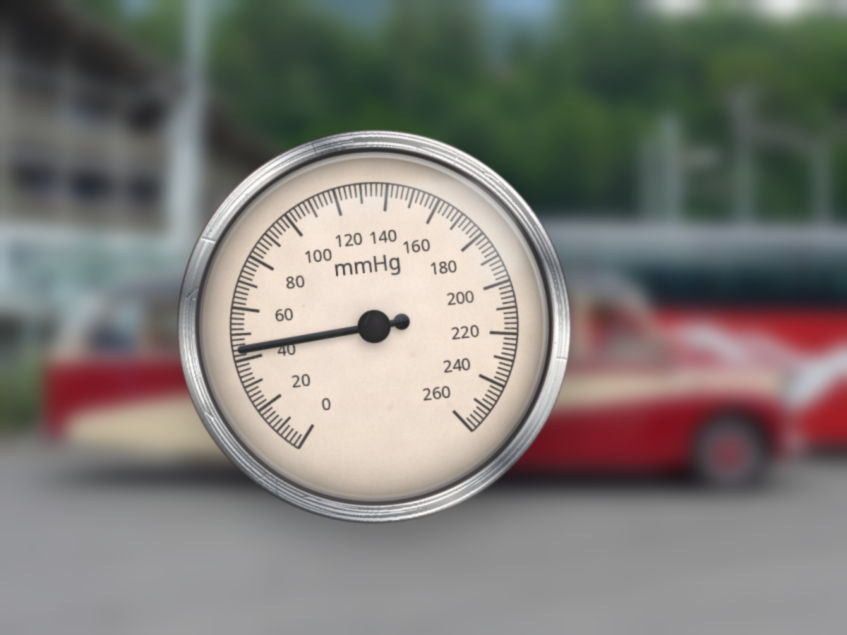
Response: 44 mmHg
